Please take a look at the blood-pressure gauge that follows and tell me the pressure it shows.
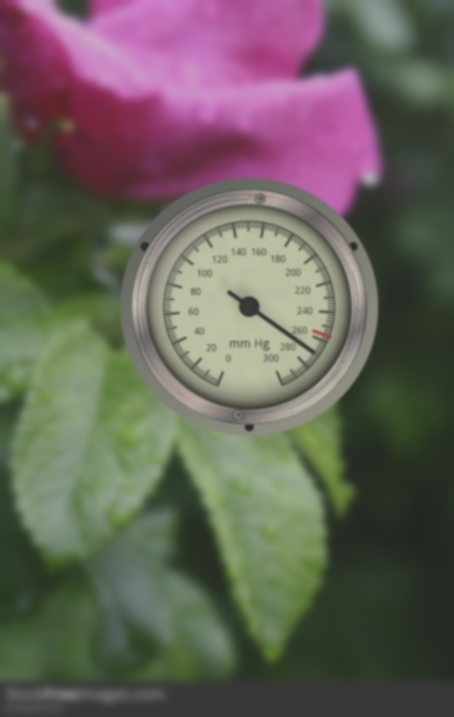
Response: 270 mmHg
